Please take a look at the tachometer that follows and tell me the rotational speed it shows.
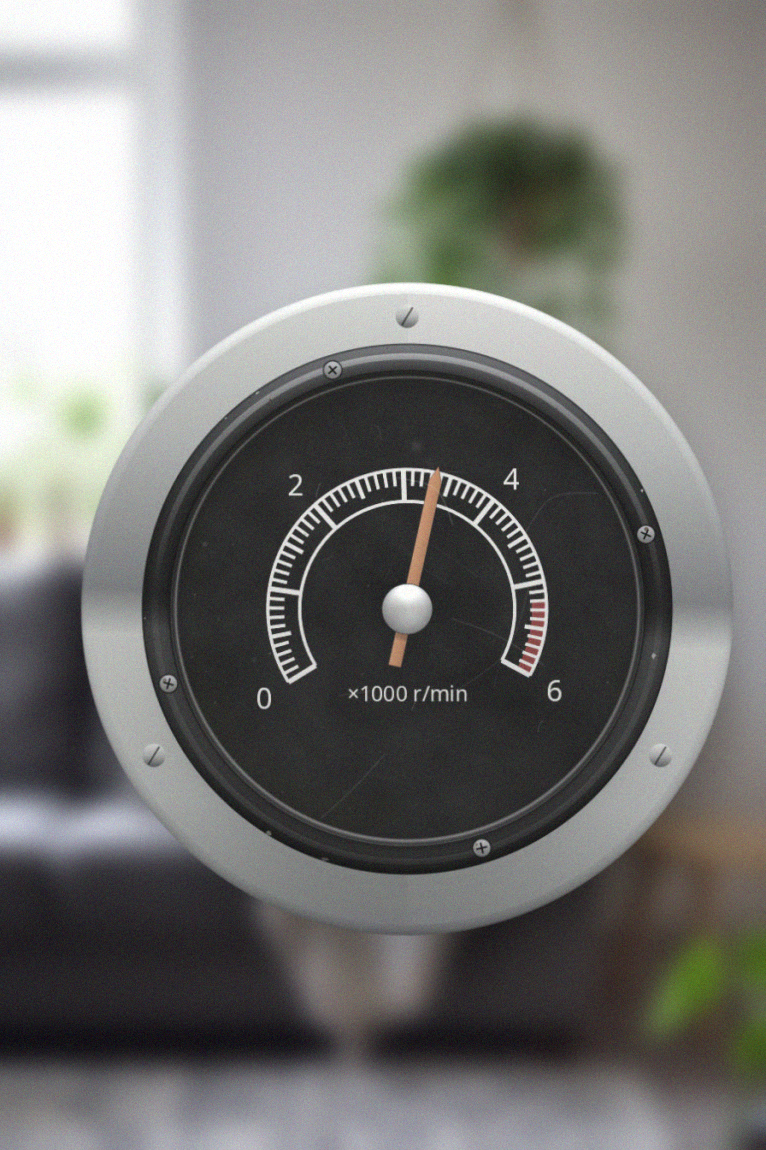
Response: 3350 rpm
